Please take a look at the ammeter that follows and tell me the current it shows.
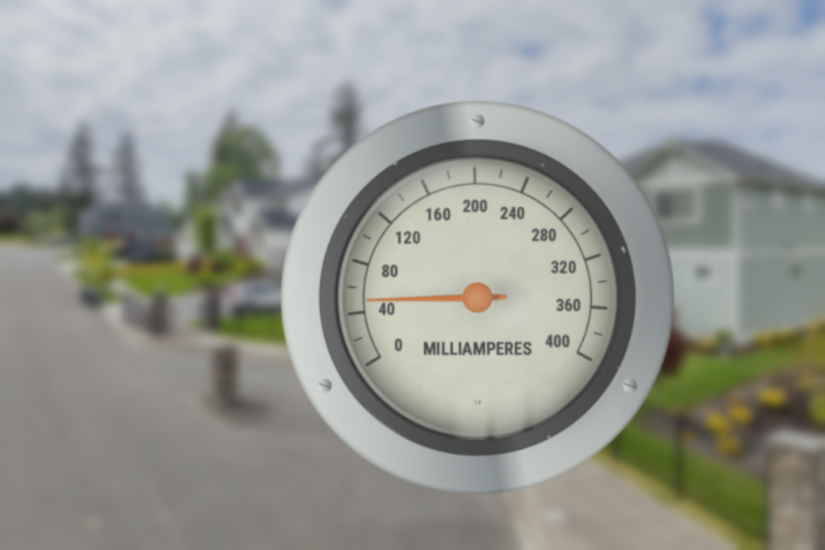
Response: 50 mA
